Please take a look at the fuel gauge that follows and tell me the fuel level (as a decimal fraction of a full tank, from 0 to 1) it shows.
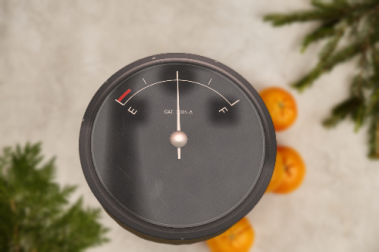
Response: 0.5
